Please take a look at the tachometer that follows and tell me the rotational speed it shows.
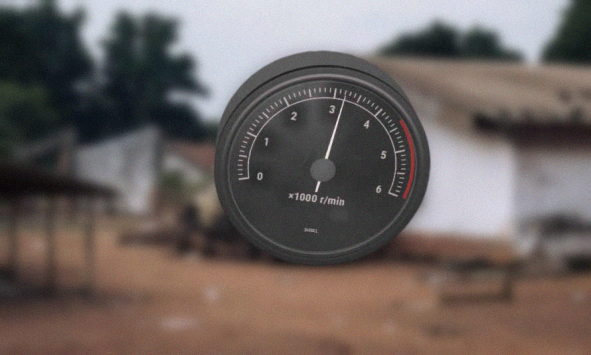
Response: 3200 rpm
